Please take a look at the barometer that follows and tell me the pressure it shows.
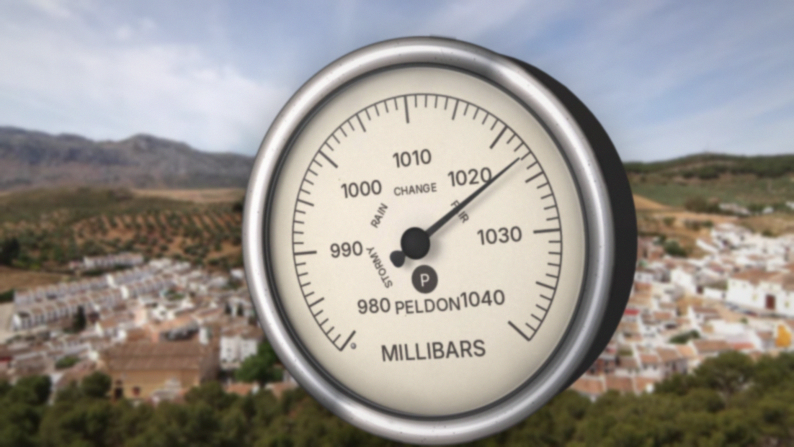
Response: 1023 mbar
